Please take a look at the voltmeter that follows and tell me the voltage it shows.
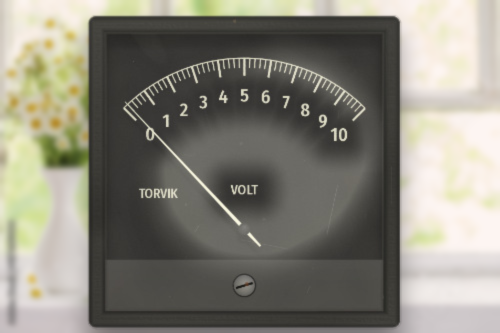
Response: 0.2 V
